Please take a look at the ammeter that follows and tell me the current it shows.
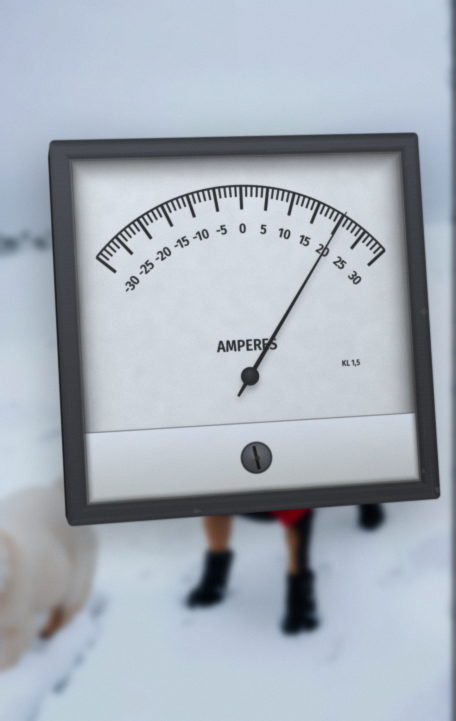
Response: 20 A
